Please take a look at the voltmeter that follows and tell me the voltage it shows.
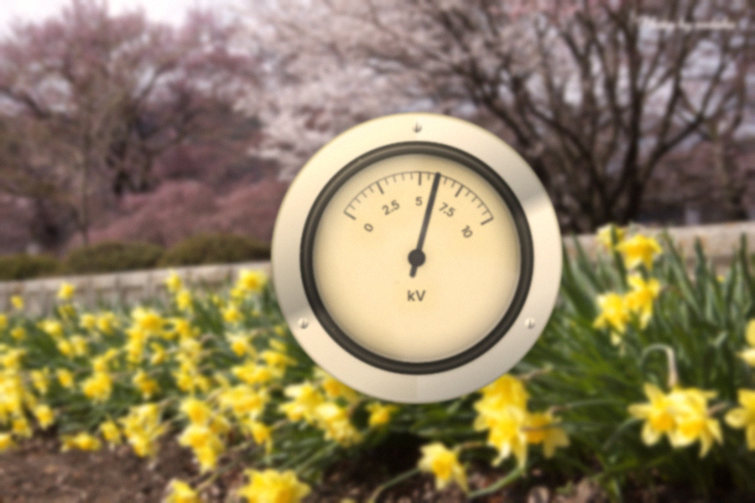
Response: 6 kV
